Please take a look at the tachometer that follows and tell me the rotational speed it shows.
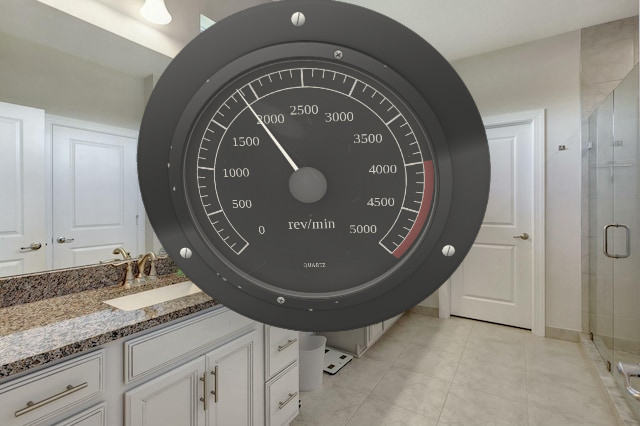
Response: 1900 rpm
